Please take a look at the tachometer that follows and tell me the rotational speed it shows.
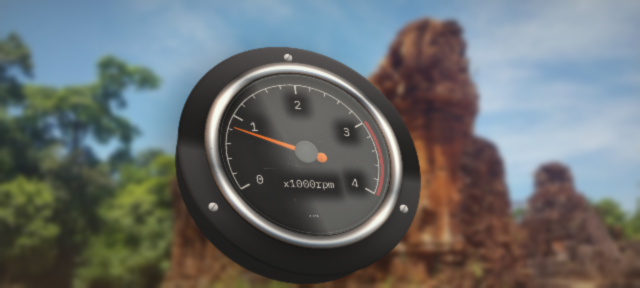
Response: 800 rpm
